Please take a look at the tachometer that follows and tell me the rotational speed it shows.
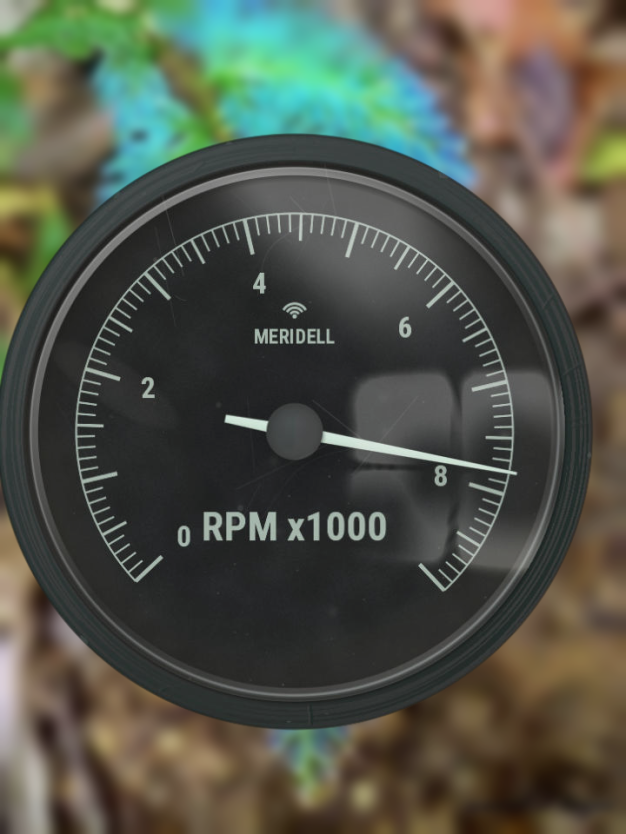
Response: 7800 rpm
